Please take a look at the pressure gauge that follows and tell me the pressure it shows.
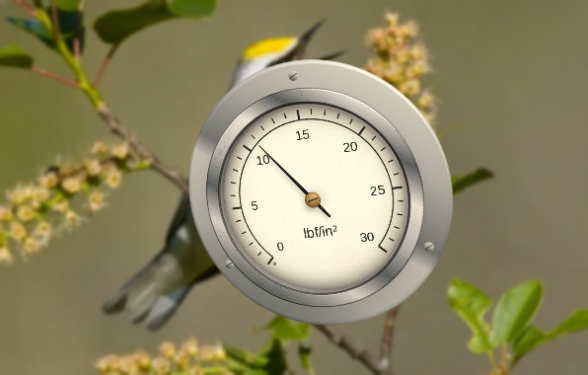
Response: 11 psi
